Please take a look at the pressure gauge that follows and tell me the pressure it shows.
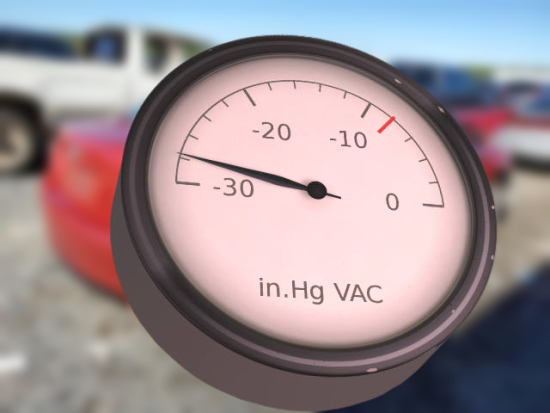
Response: -28 inHg
